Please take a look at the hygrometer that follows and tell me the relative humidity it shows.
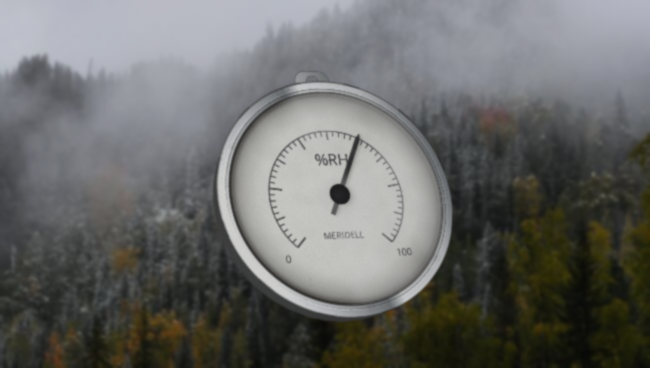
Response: 60 %
